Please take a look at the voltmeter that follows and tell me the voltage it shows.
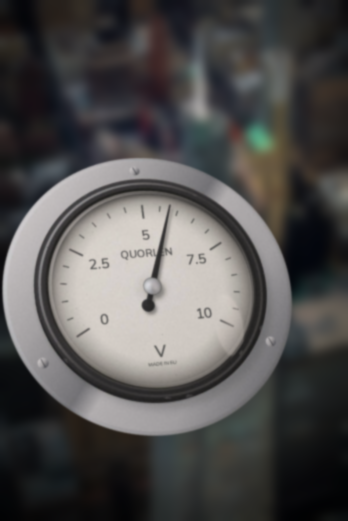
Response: 5.75 V
